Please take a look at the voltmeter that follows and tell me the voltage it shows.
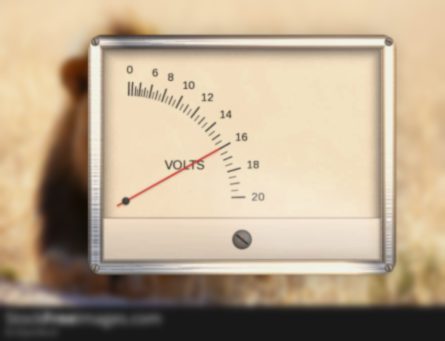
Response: 16 V
